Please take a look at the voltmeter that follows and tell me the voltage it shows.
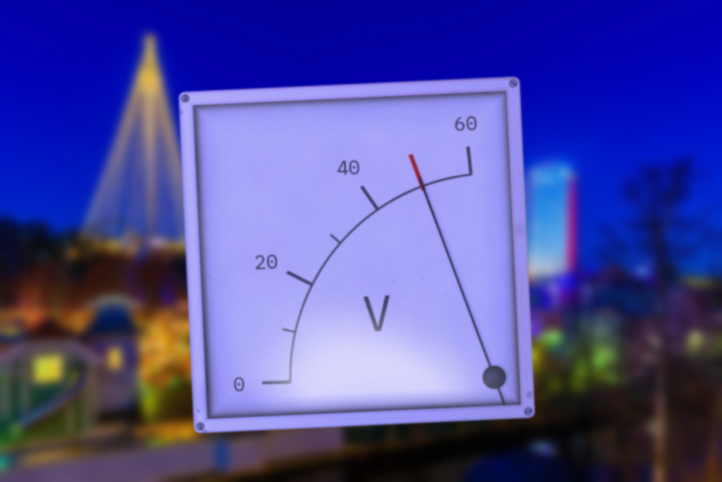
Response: 50 V
